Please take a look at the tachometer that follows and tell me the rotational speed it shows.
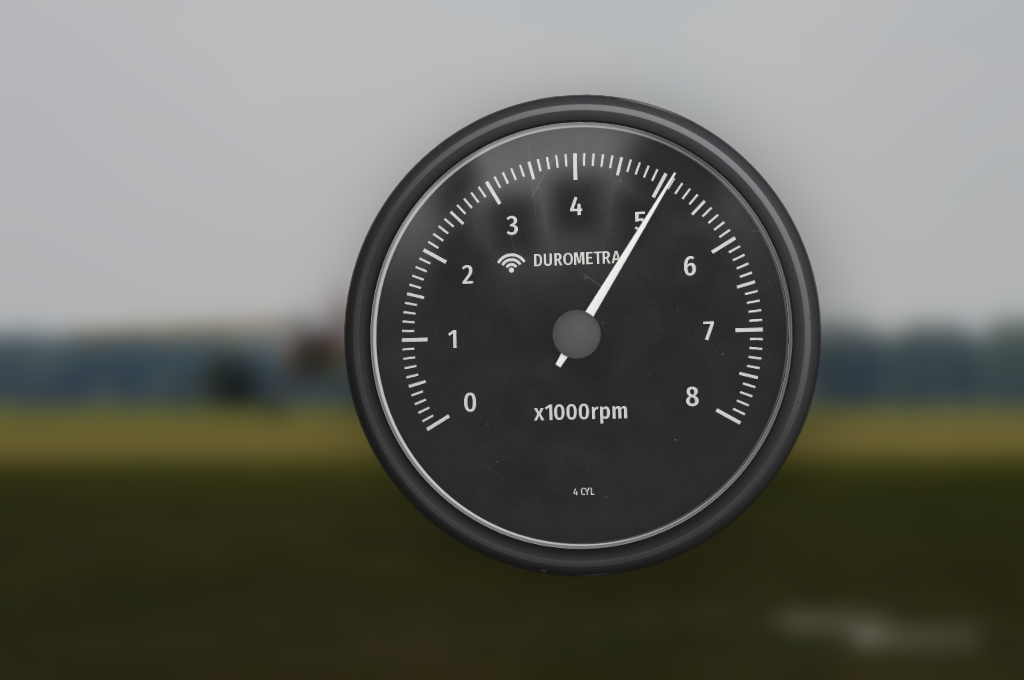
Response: 5100 rpm
